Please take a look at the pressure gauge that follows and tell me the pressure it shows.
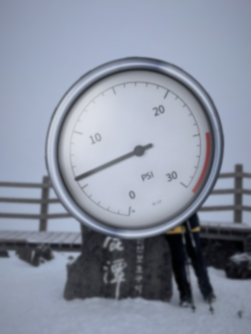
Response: 6 psi
